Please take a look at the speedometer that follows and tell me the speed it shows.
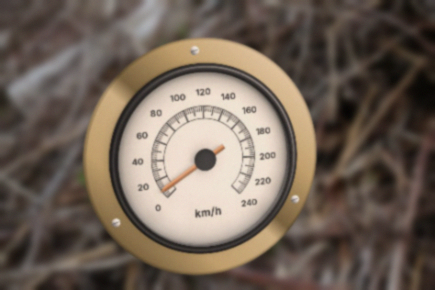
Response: 10 km/h
